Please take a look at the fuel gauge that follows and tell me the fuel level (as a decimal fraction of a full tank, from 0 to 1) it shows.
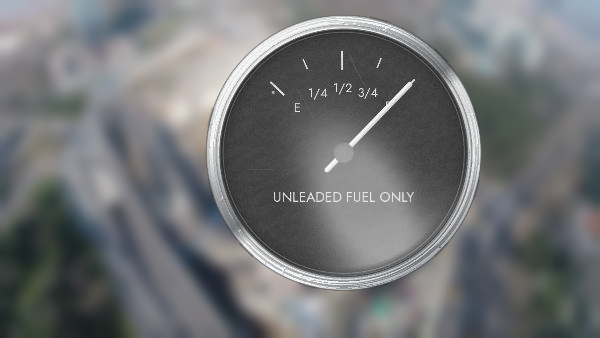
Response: 1
